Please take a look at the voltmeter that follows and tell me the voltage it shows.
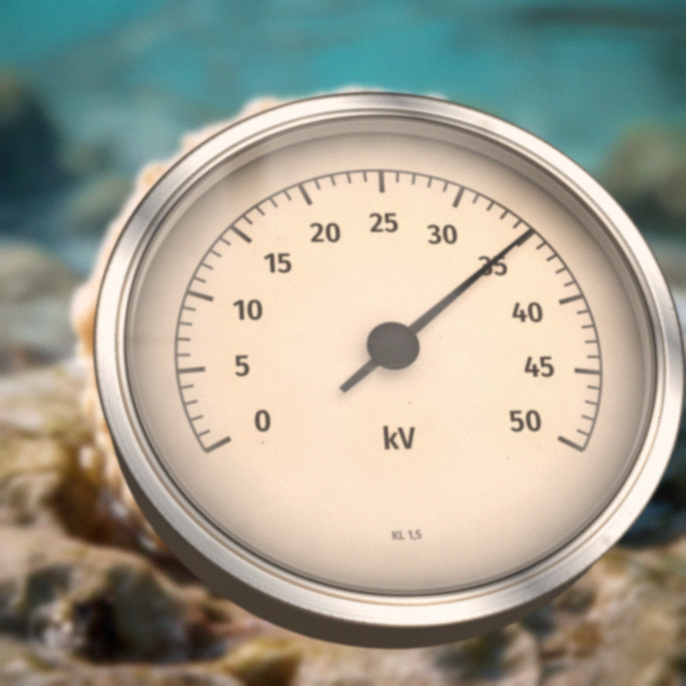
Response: 35 kV
